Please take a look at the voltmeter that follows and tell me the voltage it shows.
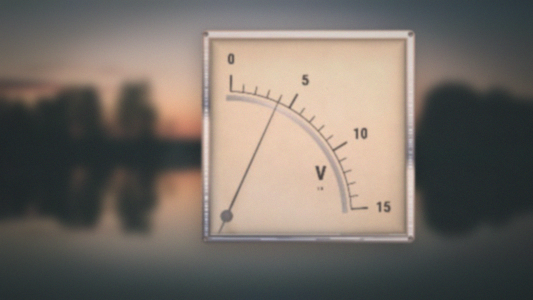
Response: 4 V
